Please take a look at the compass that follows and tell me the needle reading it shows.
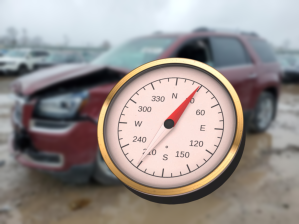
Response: 30 °
